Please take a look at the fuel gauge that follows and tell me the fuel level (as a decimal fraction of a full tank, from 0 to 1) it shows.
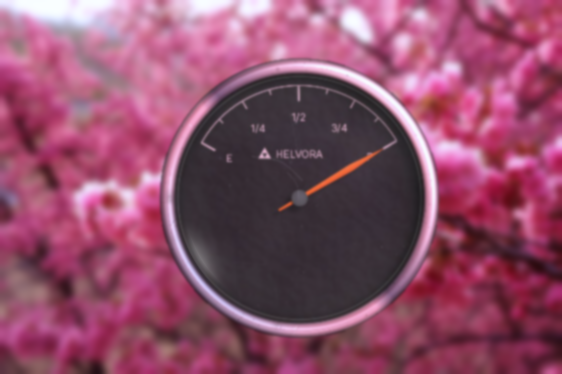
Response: 1
